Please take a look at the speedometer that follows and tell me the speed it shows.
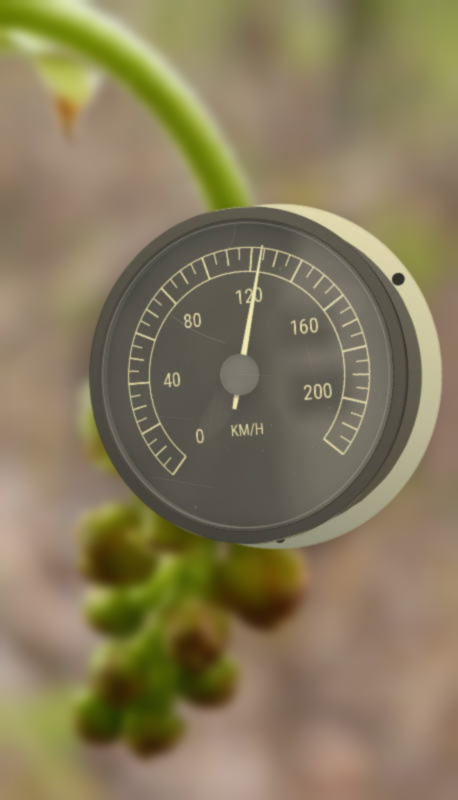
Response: 125 km/h
